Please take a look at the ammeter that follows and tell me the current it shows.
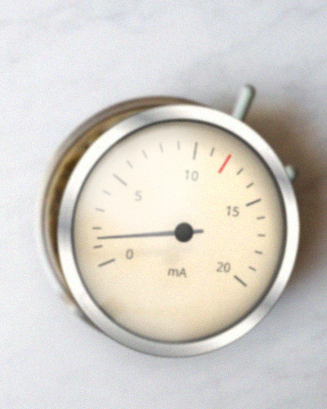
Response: 1.5 mA
